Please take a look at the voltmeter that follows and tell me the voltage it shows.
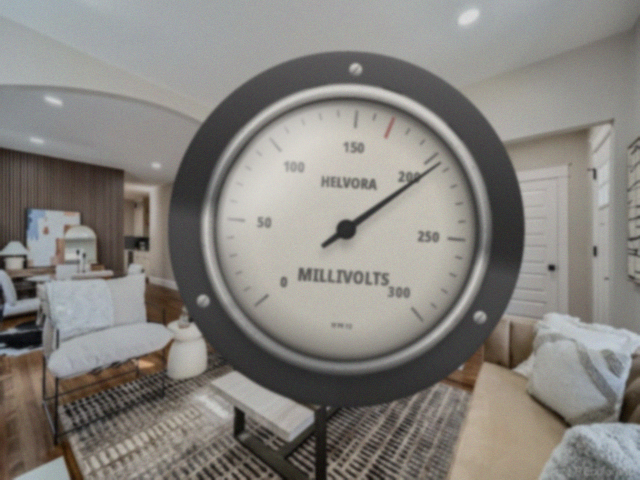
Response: 205 mV
